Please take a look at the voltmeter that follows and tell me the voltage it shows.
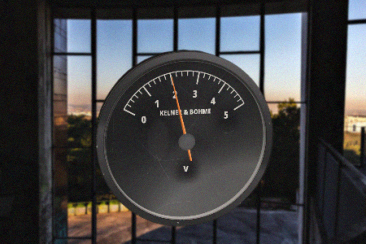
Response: 2 V
